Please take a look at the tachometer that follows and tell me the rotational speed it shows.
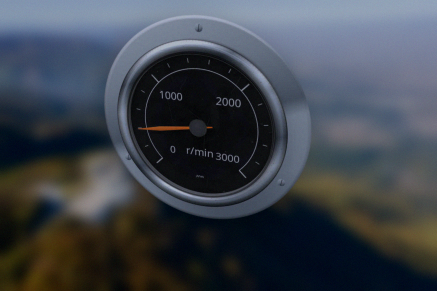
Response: 400 rpm
